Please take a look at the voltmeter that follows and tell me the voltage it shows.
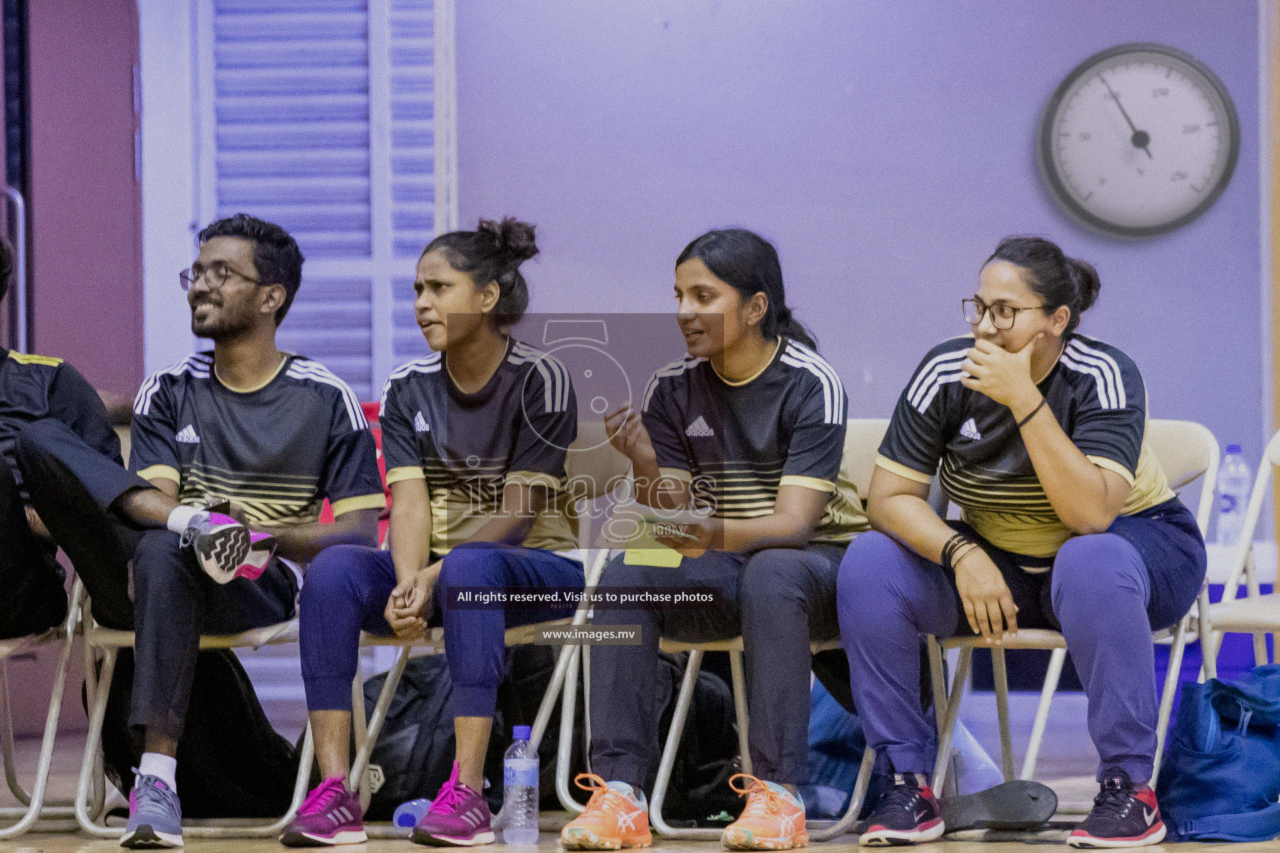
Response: 100 V
